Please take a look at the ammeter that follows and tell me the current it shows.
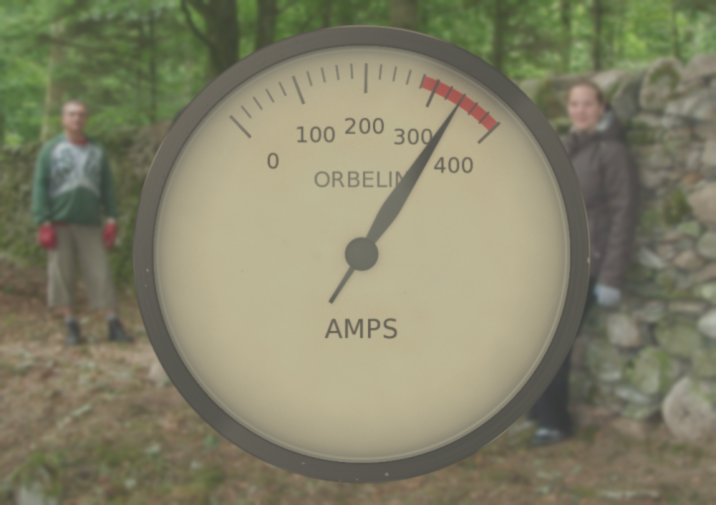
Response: 340 A
